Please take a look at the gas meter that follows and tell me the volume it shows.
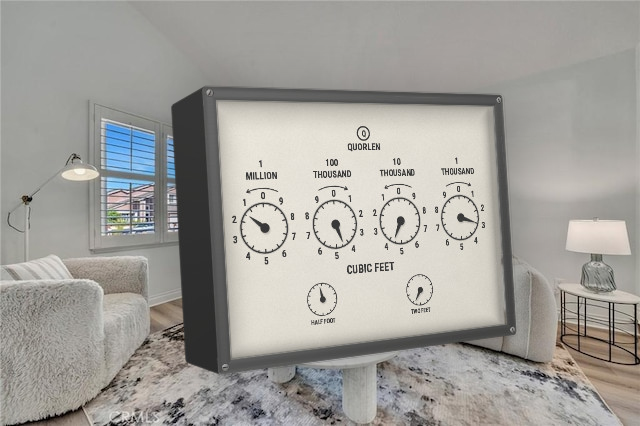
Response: 144300 ft³
